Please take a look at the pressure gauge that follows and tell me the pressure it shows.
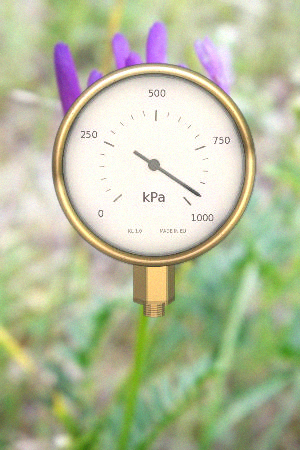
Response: 950 kPa
